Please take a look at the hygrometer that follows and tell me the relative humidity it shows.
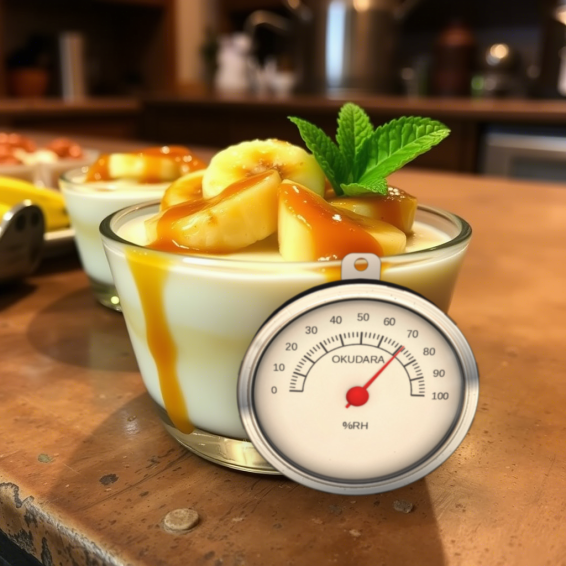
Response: 70 %
